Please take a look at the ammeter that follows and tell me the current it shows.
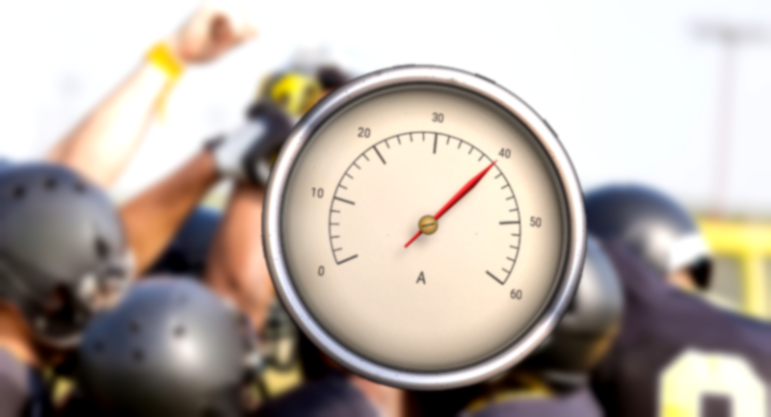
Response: 40 A
